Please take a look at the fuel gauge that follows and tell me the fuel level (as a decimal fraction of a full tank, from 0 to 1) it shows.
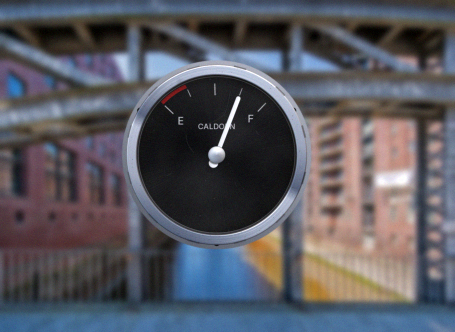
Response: 0.75
